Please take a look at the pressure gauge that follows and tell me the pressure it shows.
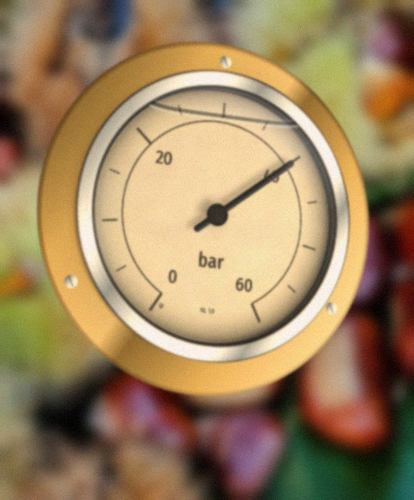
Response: 40 bar
